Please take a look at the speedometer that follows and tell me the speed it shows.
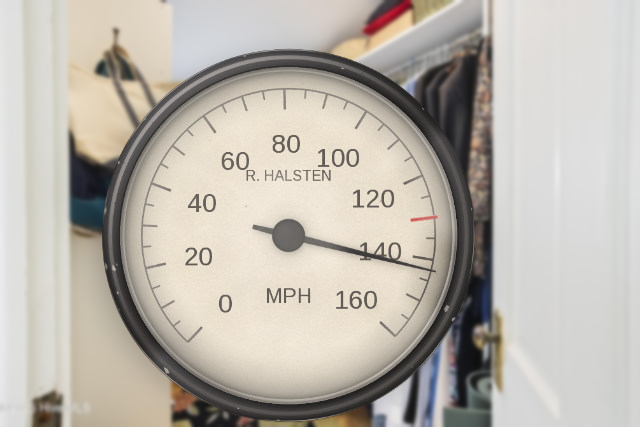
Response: 142.5 mph
